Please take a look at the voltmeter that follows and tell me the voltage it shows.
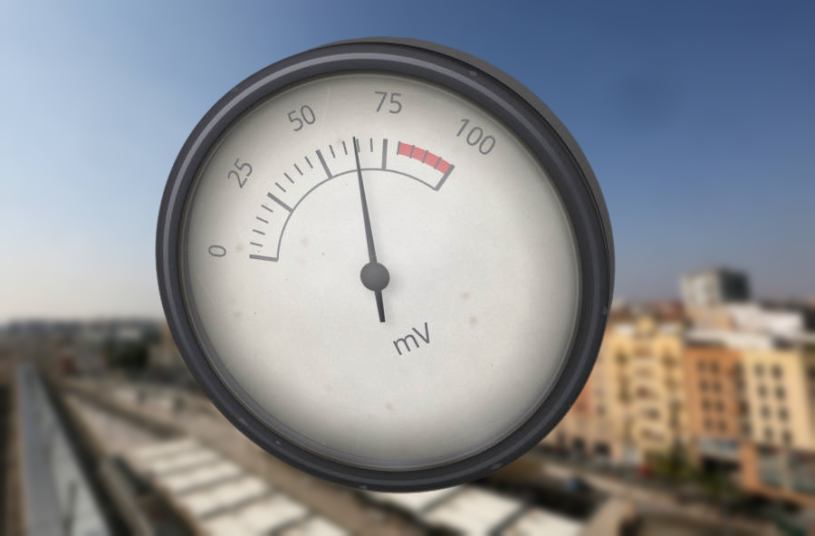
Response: 65 mV
